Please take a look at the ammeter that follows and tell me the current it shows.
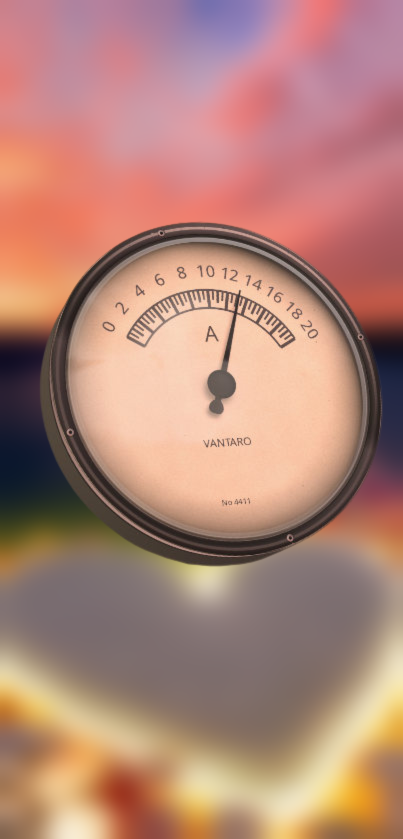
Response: 13 A
